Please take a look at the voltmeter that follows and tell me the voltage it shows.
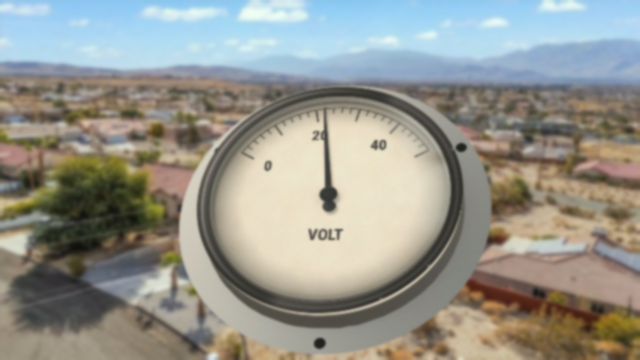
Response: 22 V
